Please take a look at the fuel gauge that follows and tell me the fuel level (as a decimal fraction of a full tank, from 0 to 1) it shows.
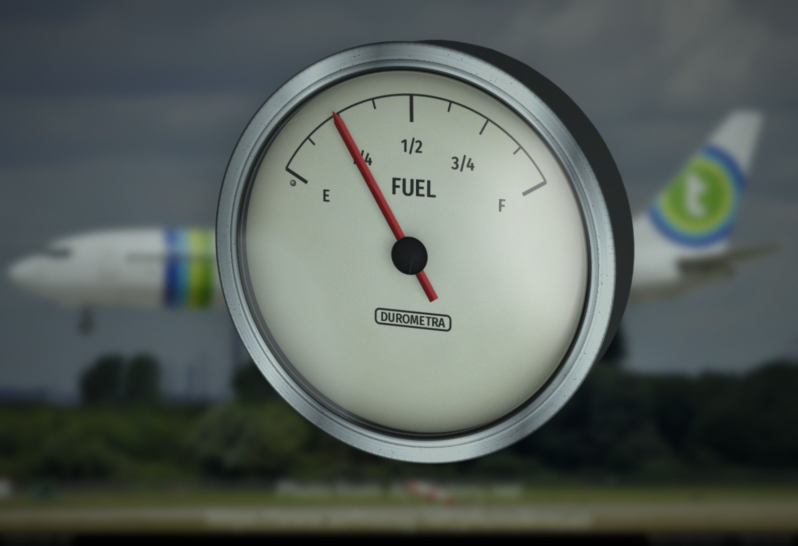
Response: 0.25
